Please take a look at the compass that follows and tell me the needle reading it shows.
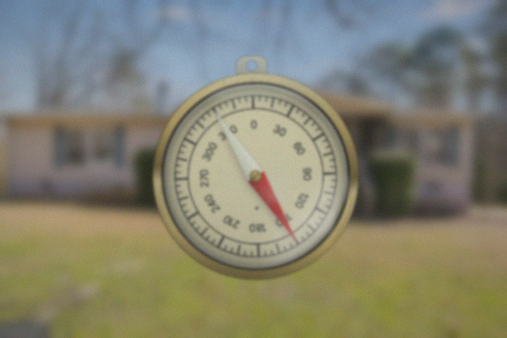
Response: 150 °
